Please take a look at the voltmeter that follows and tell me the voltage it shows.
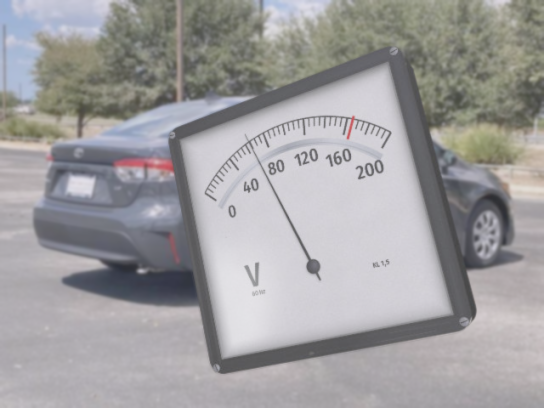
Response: 65 V
